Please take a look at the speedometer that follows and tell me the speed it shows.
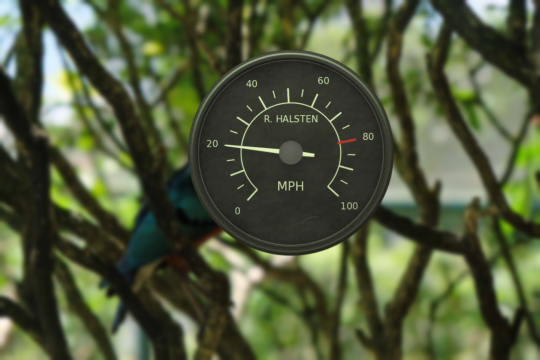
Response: 20 mph
